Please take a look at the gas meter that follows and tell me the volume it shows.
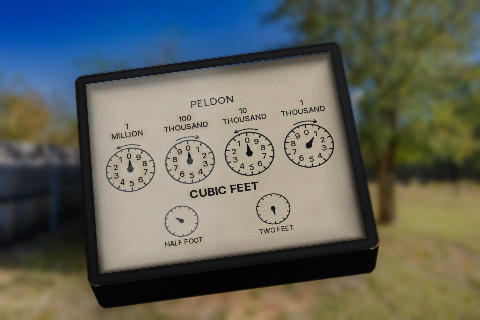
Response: 100 ft³
